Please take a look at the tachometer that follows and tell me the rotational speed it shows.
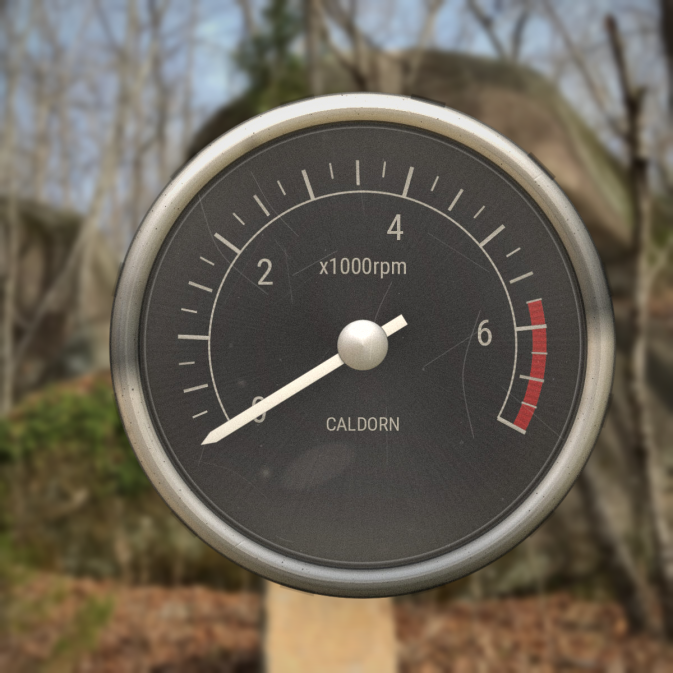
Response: 0 rpm
